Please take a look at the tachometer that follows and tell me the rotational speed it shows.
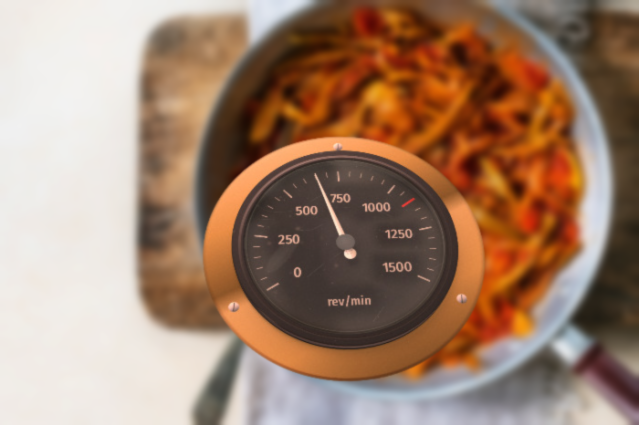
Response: 650 rpm
